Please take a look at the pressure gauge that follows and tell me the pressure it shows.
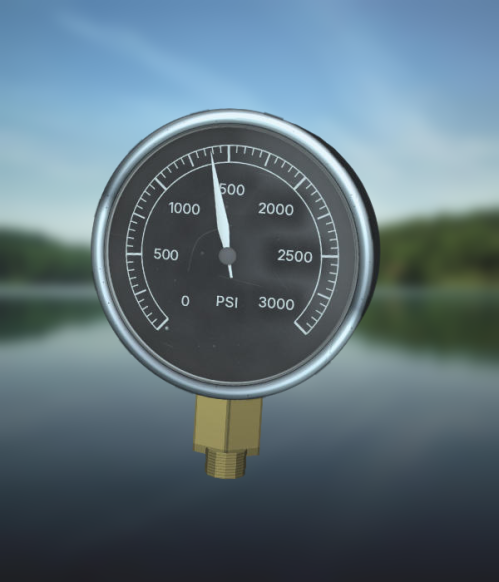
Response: 1400 psi
